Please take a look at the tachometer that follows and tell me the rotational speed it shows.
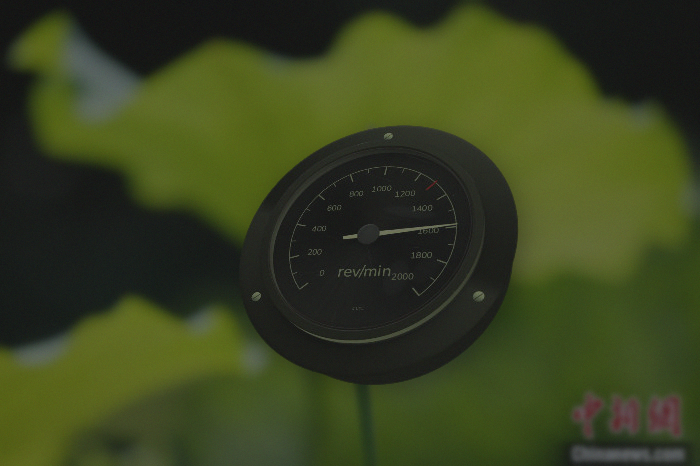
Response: 1600 rpm
